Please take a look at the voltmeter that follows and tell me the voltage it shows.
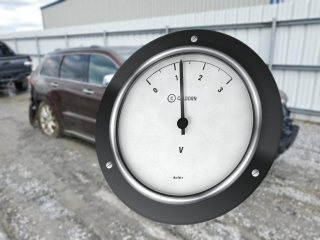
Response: 1.25 V
